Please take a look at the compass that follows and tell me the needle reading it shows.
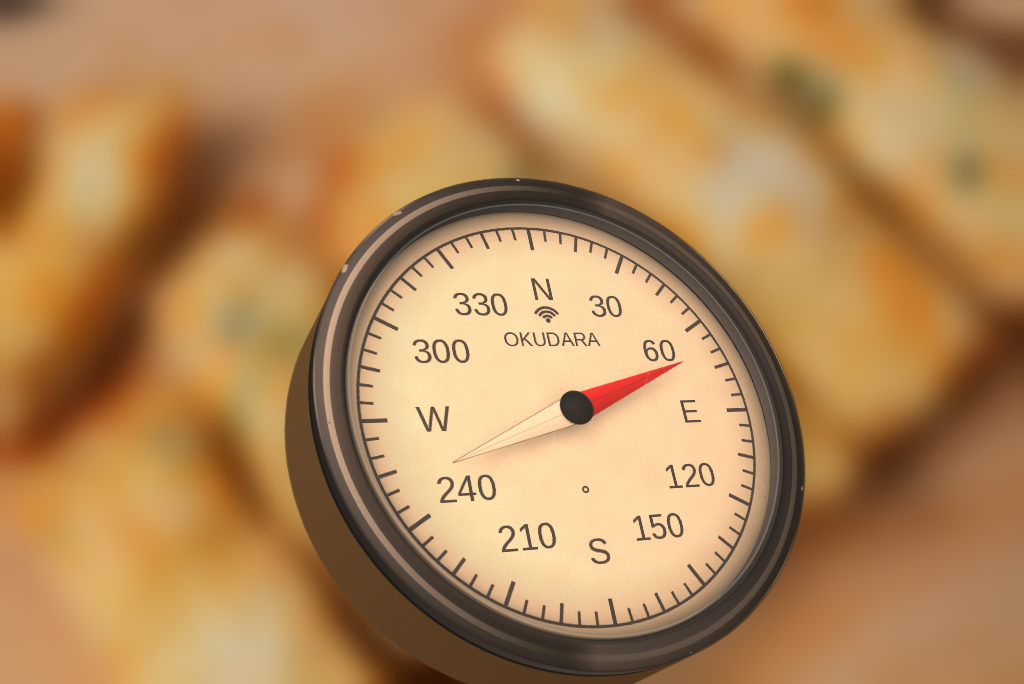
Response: 70 °
